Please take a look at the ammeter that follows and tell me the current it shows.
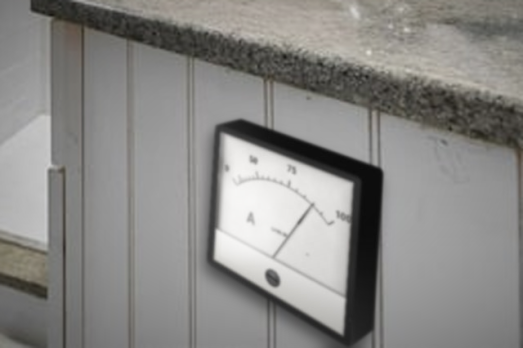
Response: 90 A
